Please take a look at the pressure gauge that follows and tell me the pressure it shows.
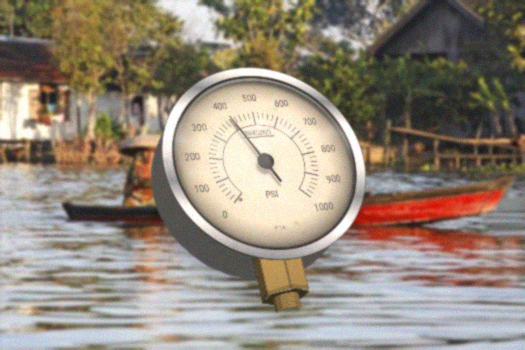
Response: 400 psi
